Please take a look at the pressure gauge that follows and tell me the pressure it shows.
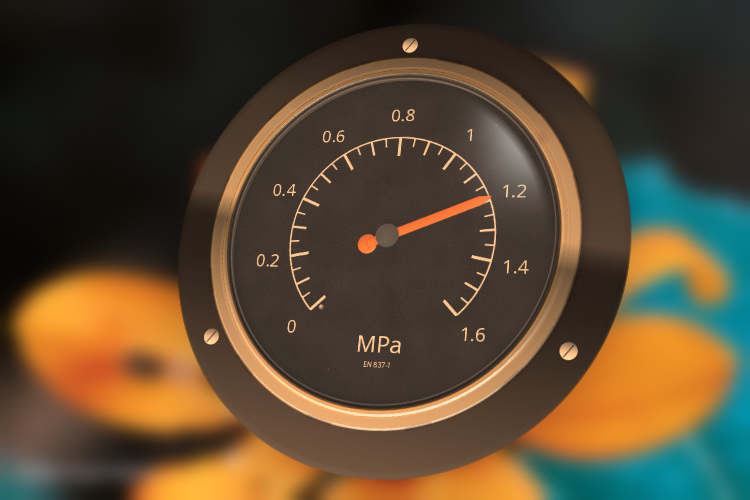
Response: 1.2 MPa
